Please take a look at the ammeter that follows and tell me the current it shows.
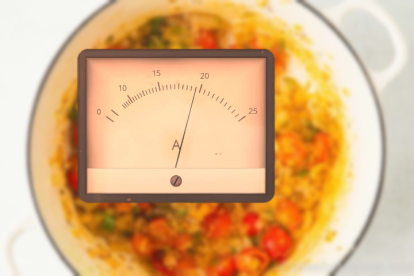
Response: 19.5 A
